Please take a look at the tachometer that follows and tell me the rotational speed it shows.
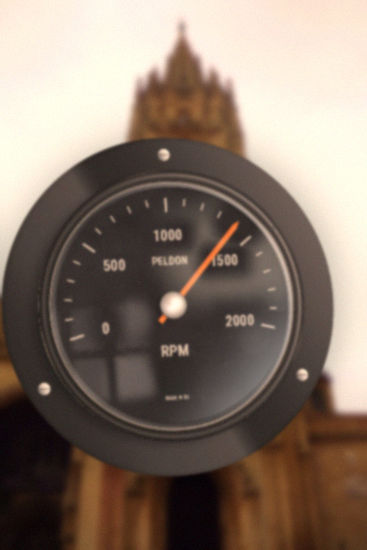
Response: 1400 rpm
